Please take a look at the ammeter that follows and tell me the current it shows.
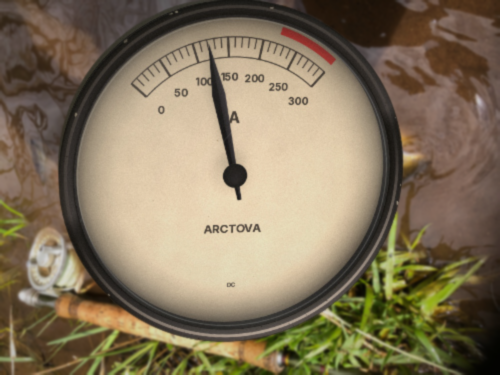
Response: 120 A
